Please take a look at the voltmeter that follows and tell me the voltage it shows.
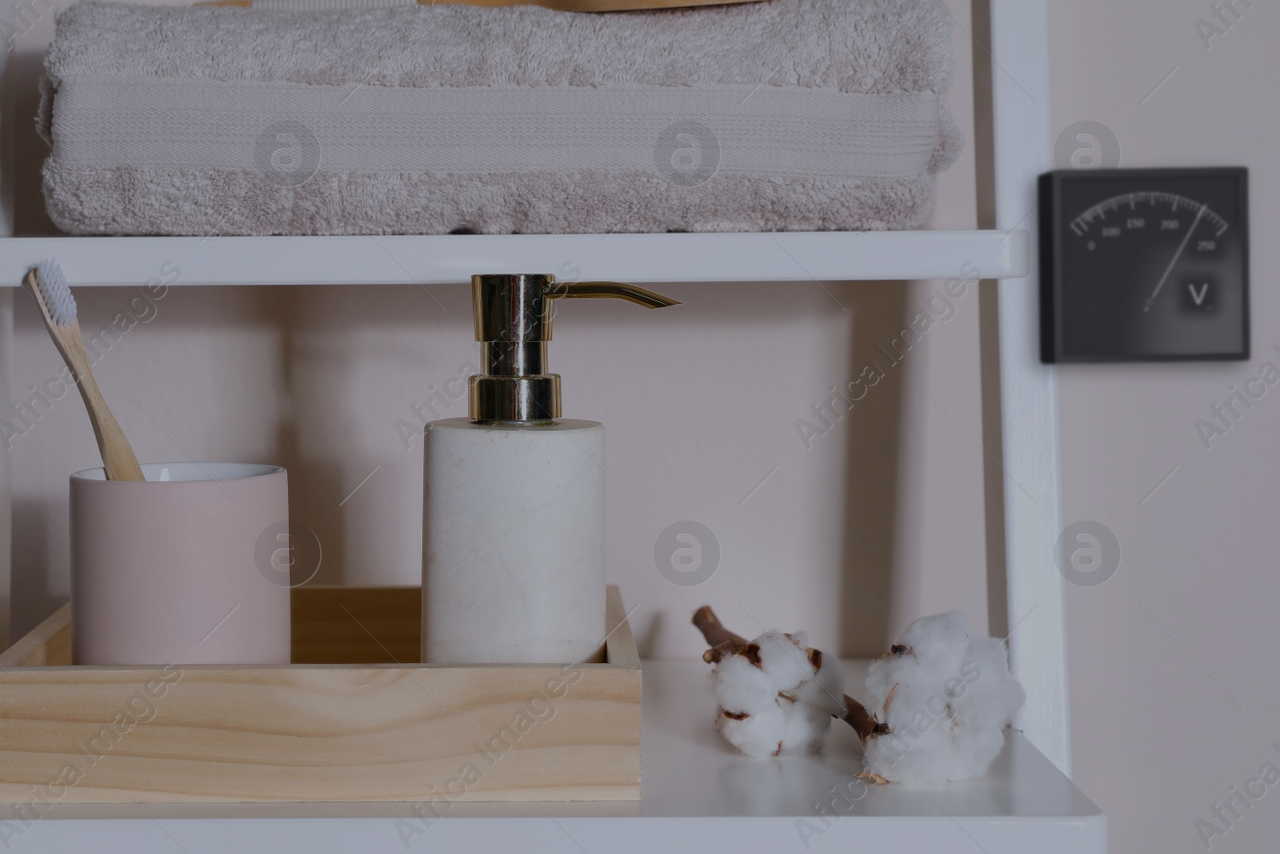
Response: 225 V
